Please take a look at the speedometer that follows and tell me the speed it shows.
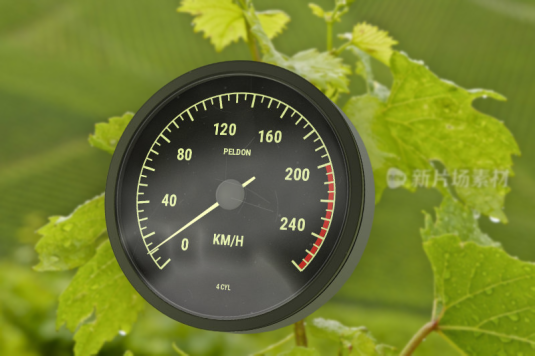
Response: 10 km/h
